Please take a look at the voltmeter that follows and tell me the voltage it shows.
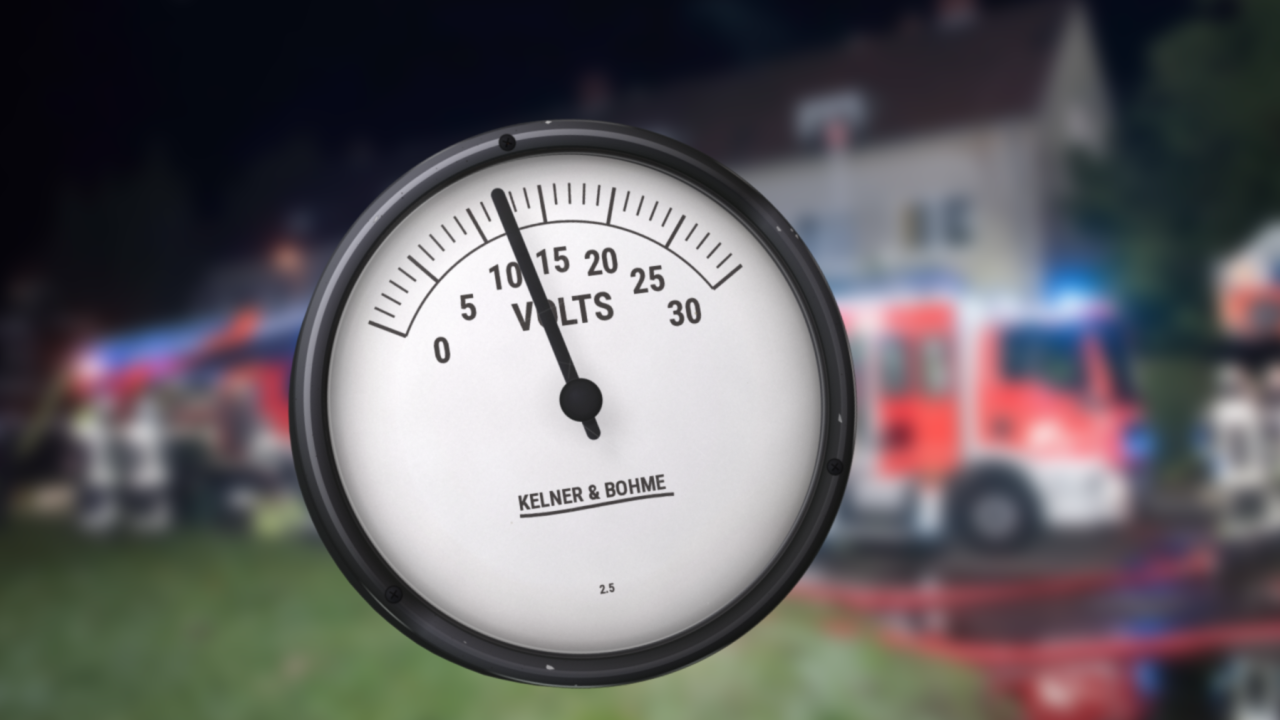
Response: 12 V
